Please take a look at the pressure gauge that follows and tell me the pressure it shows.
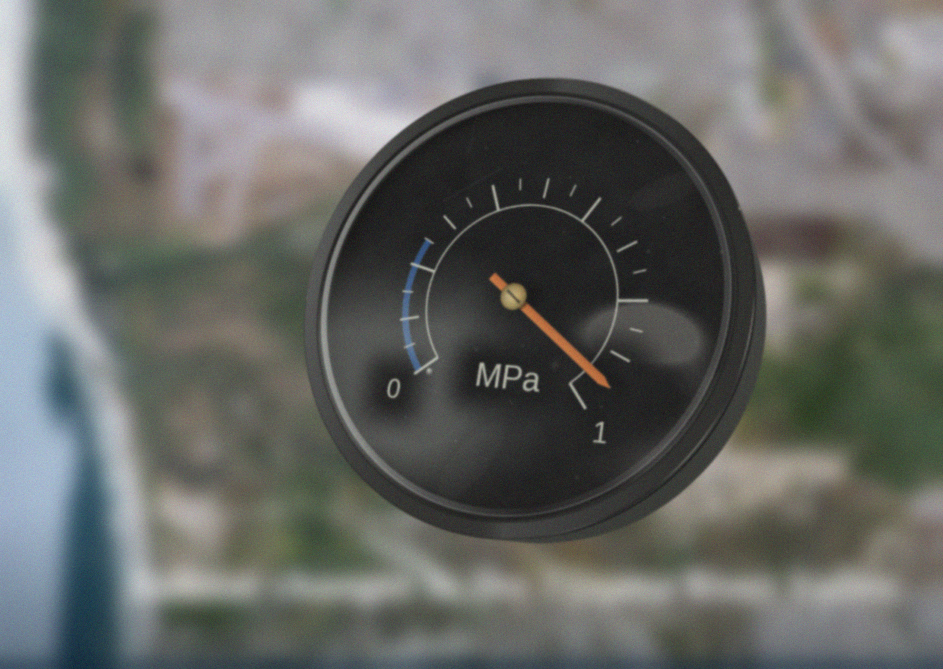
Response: 0.95 MPa
